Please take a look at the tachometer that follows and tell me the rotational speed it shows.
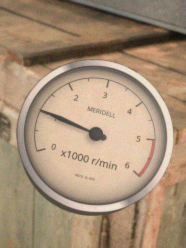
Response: 1000 rpm
